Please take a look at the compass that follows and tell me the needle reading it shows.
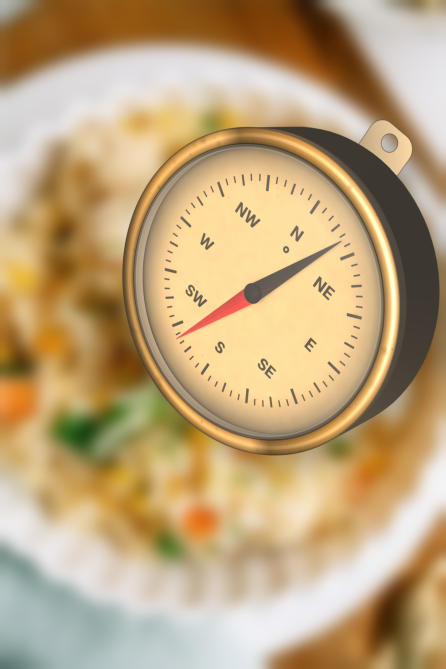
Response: 202.5 °
